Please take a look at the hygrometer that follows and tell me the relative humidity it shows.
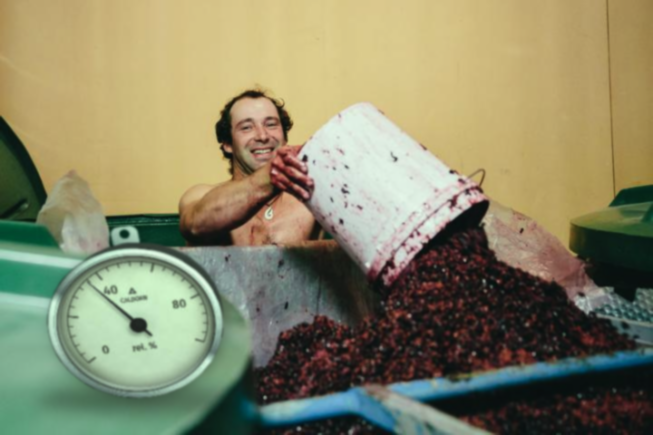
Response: 36 %
